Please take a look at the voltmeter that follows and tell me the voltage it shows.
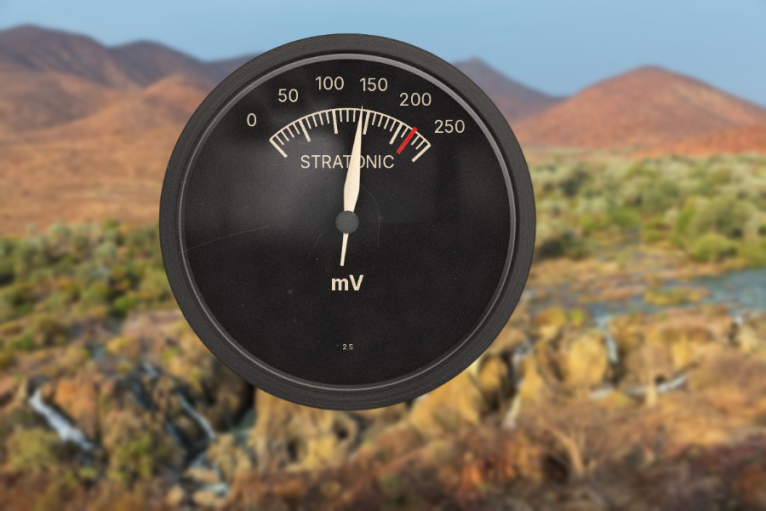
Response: 140 mV
